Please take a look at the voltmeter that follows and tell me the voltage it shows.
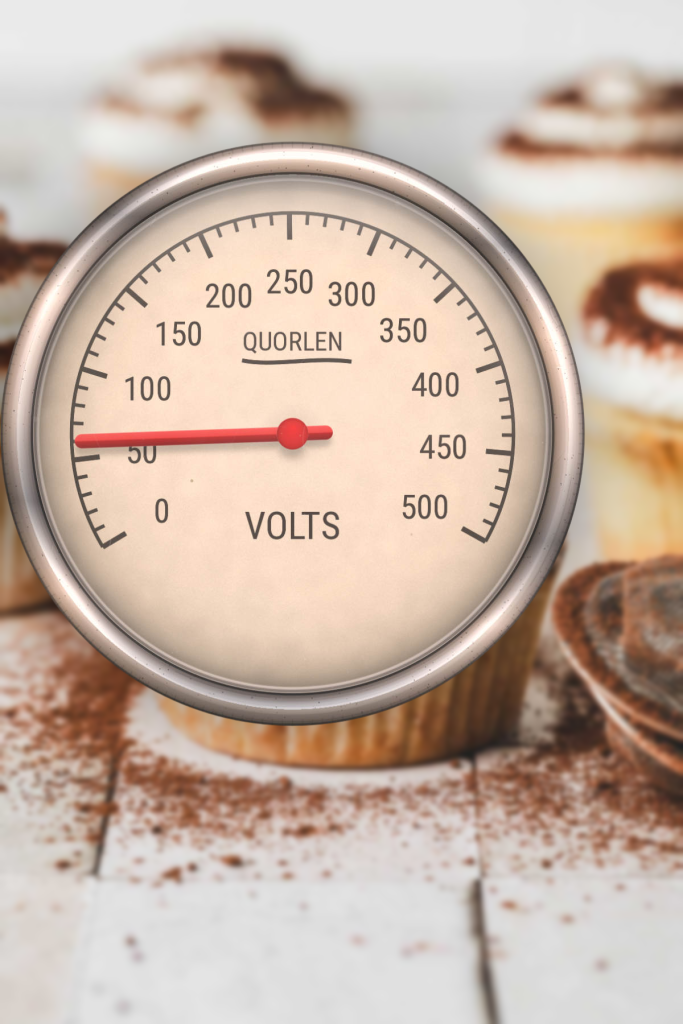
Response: 60 V
